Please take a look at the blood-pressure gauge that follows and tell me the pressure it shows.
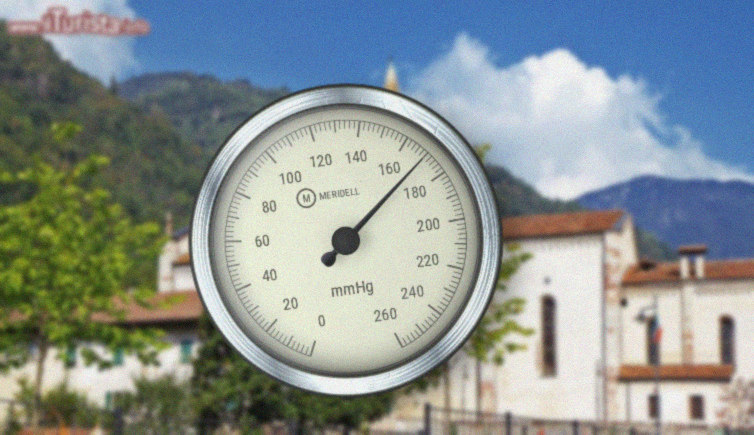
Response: 170 mmHg
